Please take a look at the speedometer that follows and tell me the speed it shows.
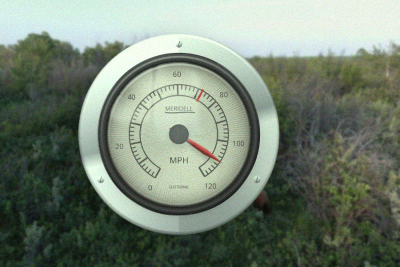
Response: 110 mph
